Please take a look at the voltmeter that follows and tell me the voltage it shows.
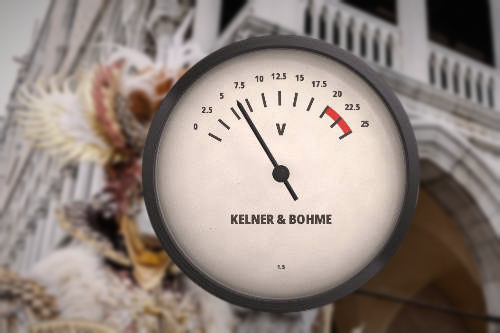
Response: 6.25 V
